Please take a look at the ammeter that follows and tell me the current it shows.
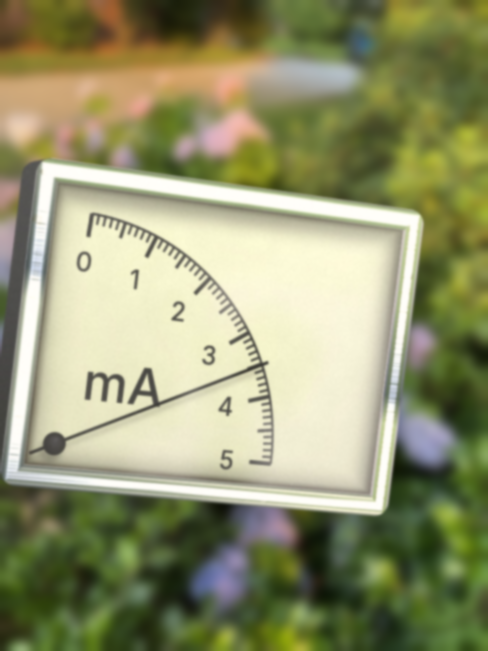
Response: 3.5 mA
